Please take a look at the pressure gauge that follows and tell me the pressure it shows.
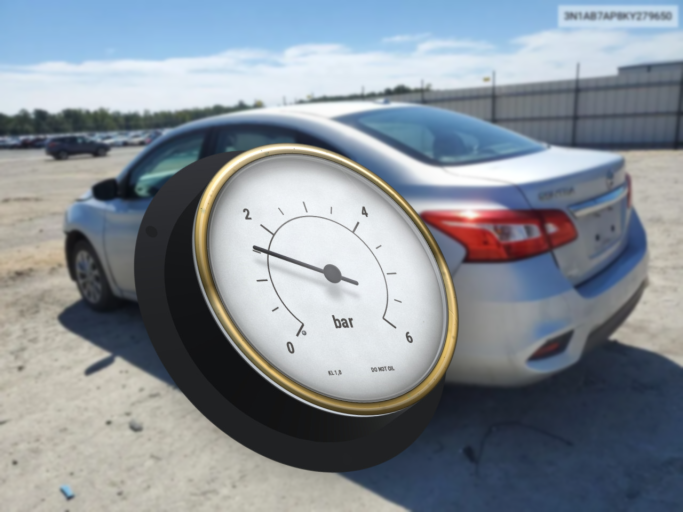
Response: 1.5 bar
